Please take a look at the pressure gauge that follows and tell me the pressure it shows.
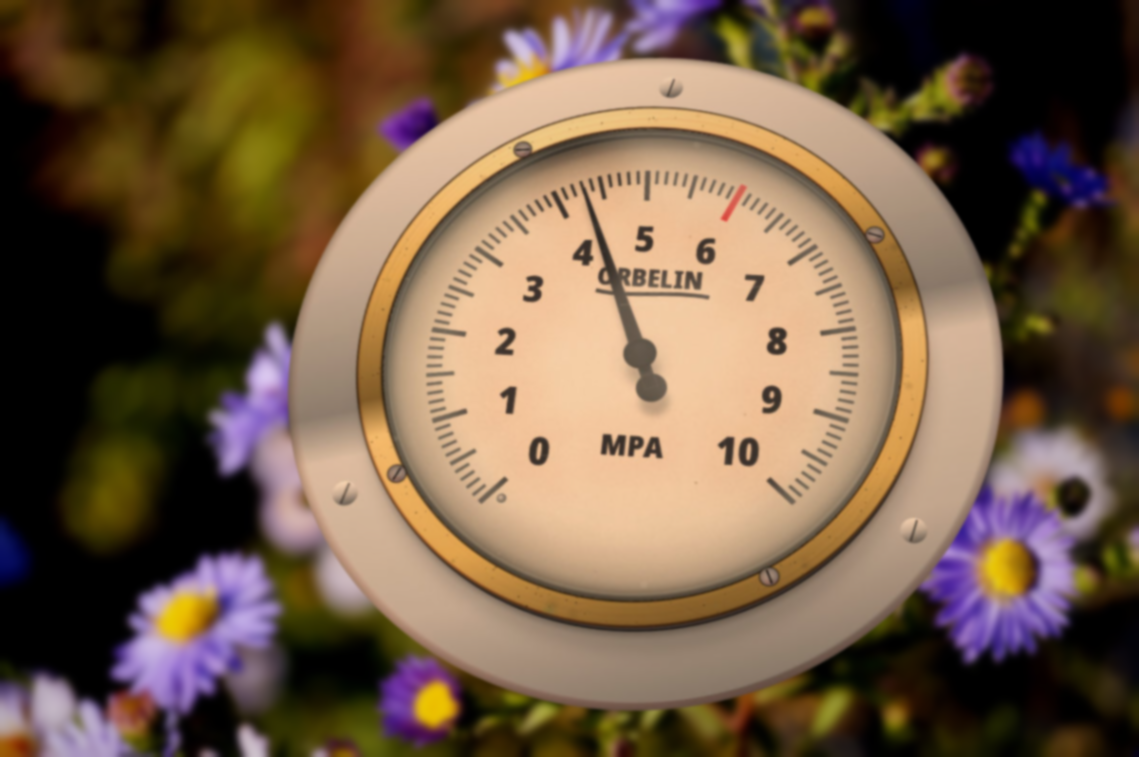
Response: 4.3 MPa
